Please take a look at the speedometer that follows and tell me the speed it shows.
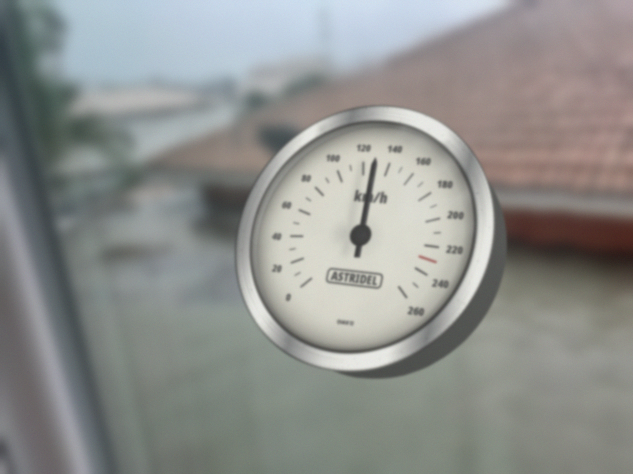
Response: 130 km/h
